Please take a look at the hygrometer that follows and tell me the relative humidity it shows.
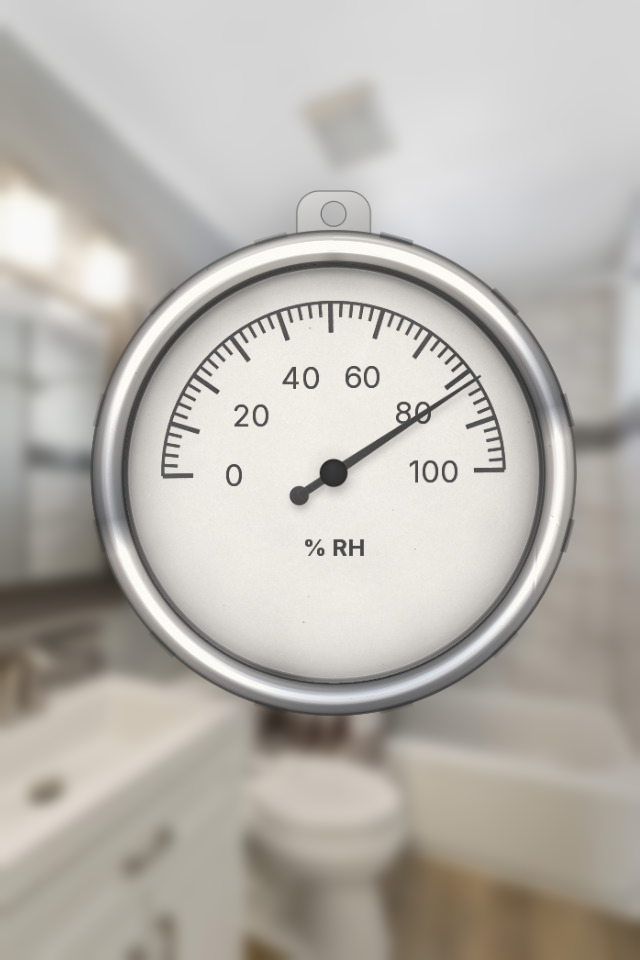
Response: 82 %
